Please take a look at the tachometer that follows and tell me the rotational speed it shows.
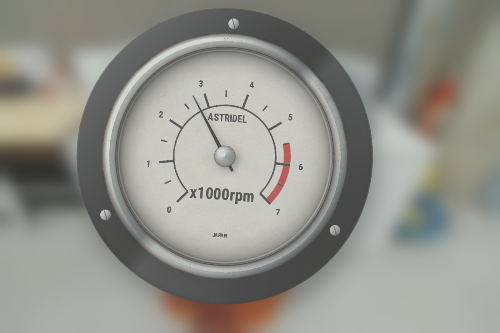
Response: 2750 rpm
